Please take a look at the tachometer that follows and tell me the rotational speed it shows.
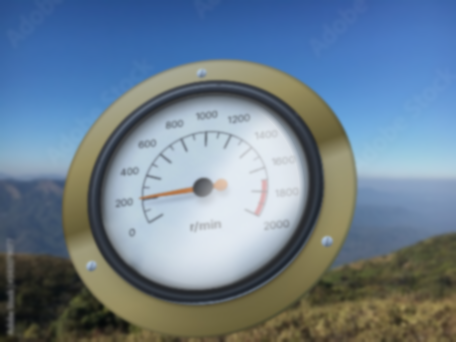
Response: 200 rpm
